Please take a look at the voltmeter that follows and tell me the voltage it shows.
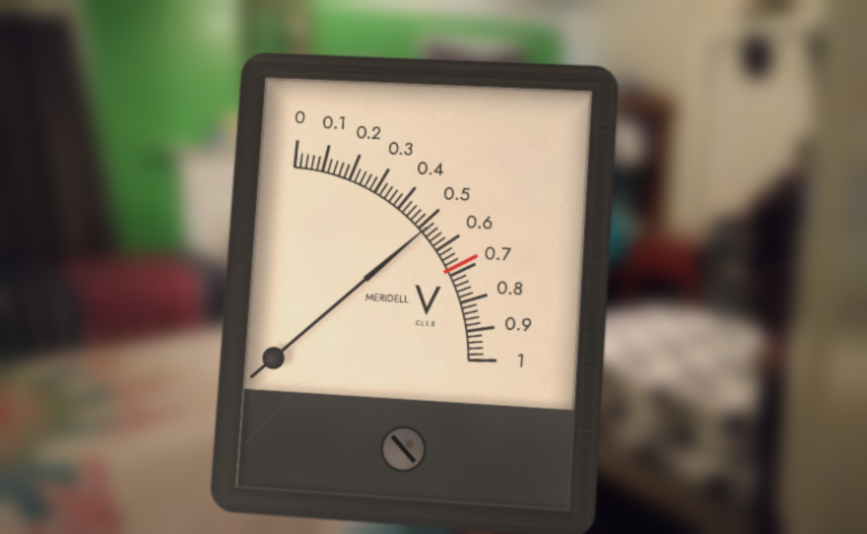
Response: 0.52 V
